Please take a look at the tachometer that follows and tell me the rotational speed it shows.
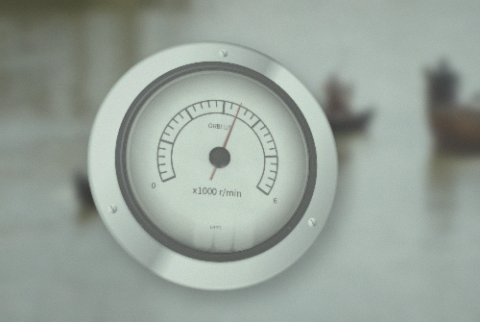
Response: 3400 rpm
